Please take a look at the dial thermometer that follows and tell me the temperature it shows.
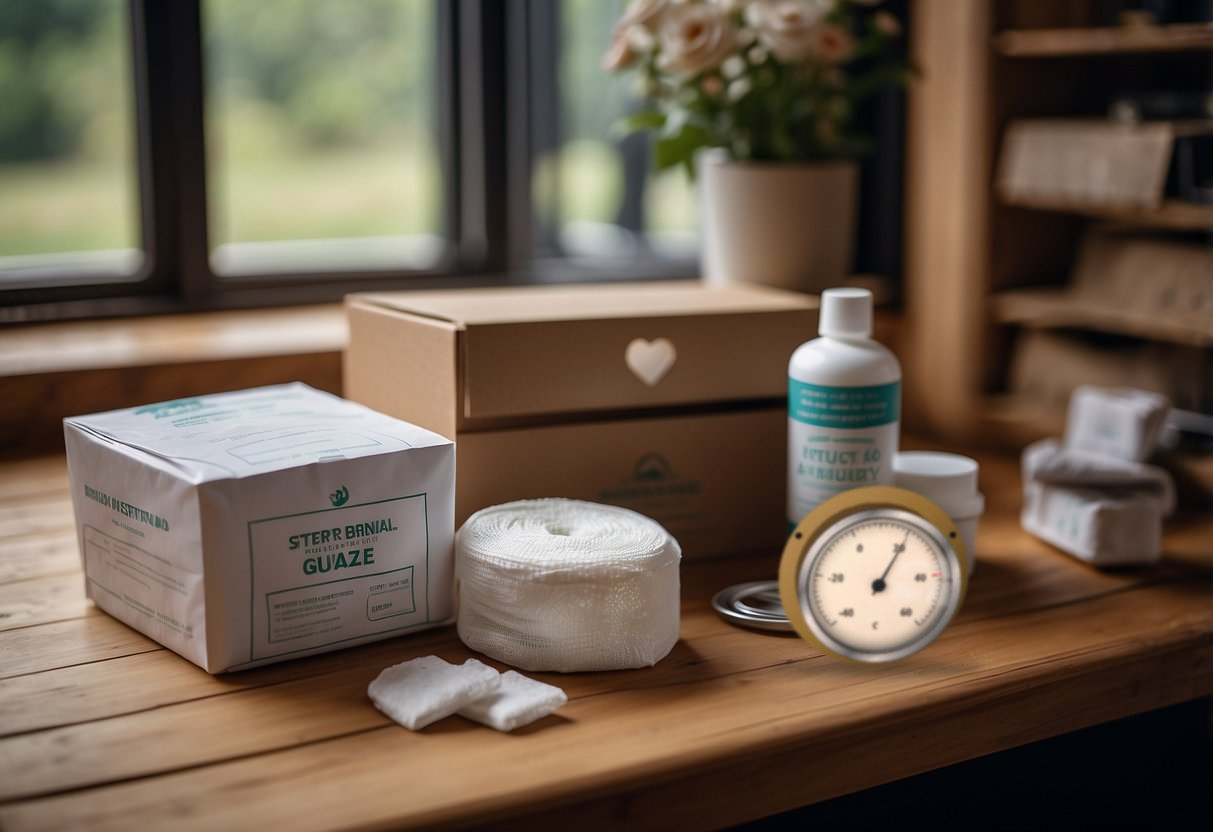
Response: 20 °C
